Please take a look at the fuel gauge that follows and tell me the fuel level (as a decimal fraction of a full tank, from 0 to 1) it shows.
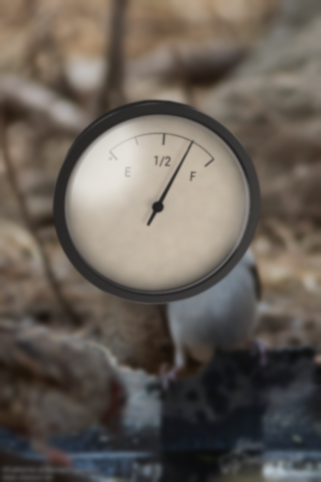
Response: 0.75
